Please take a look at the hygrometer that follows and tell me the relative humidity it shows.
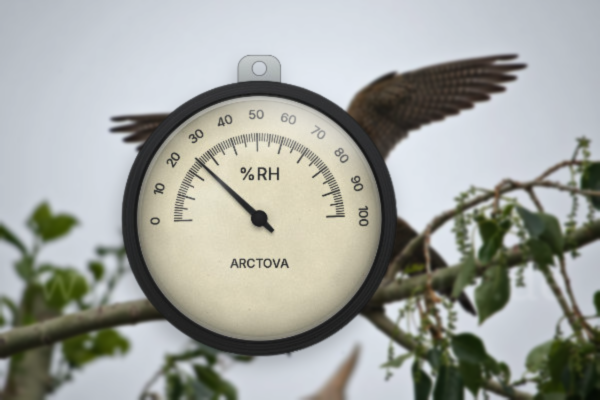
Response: 25 %
